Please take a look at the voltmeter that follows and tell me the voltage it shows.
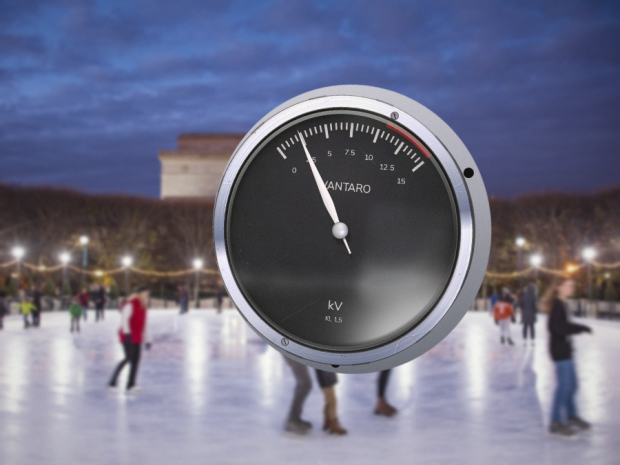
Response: 2.5 kV
